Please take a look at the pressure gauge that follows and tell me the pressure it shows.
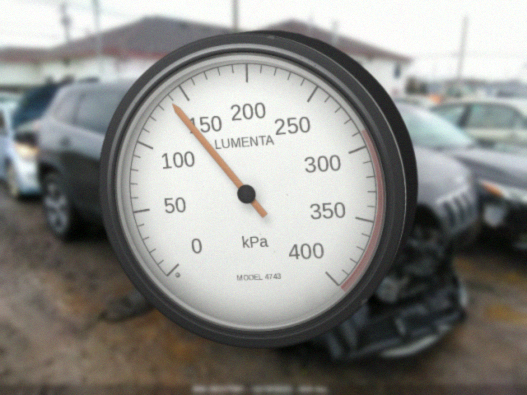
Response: 140 kPa
